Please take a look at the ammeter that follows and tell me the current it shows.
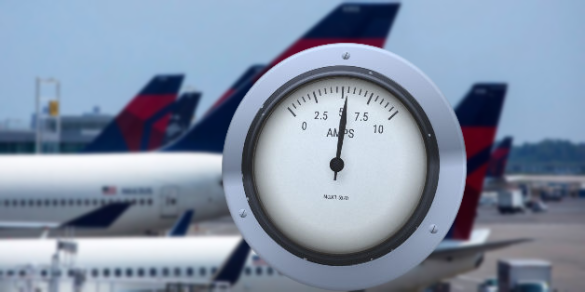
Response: 5.5 A
